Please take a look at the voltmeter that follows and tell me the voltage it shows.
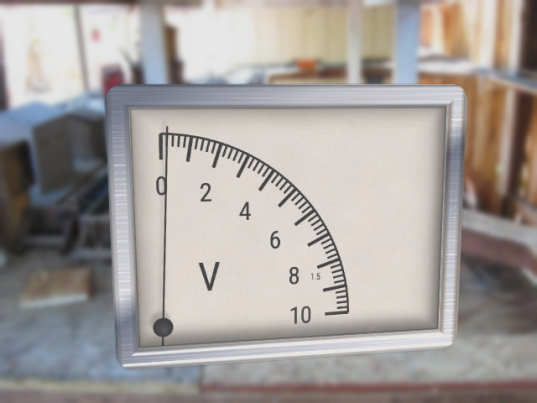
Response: 0.2 V
